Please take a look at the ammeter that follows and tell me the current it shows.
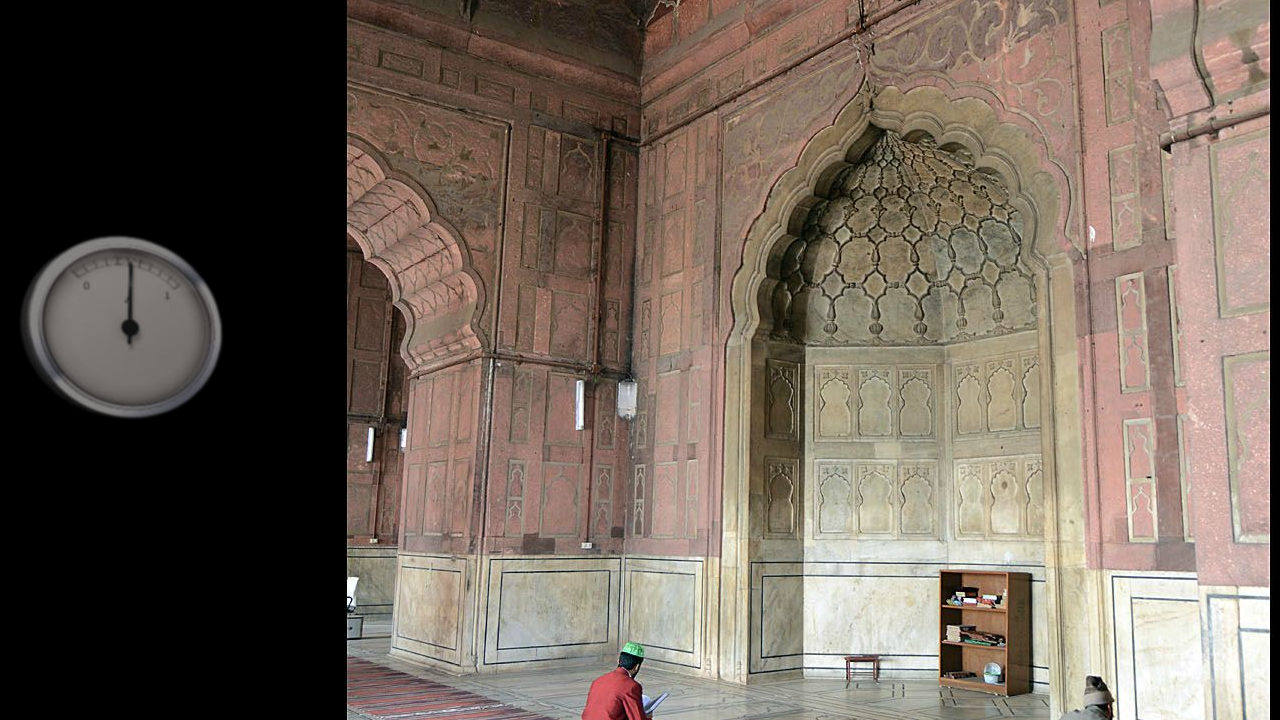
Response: 0.5 A
